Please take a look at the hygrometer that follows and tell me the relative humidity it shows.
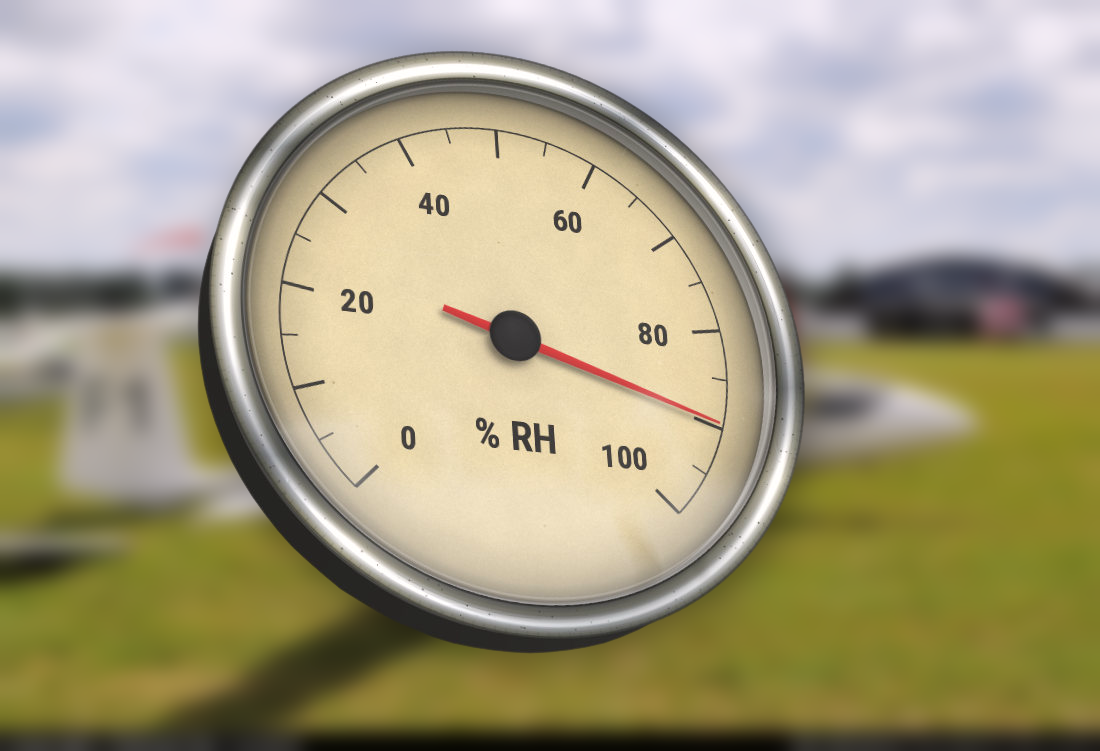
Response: 90 %
